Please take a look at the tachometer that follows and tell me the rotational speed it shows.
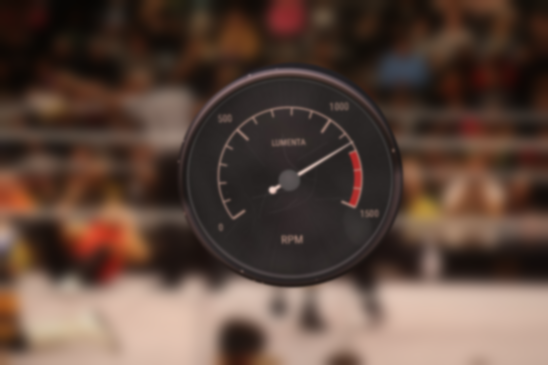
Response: 1150 rpm
